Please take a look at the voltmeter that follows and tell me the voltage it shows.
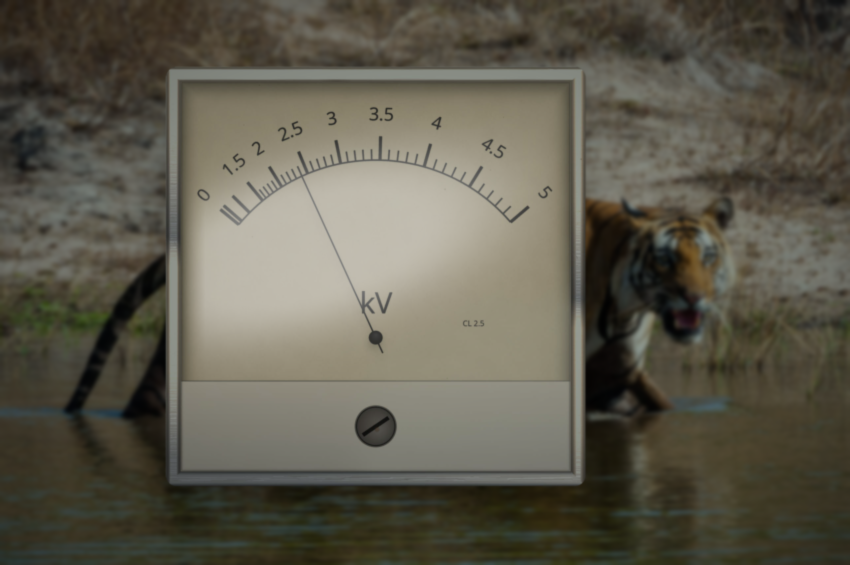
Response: 2.4 kV
